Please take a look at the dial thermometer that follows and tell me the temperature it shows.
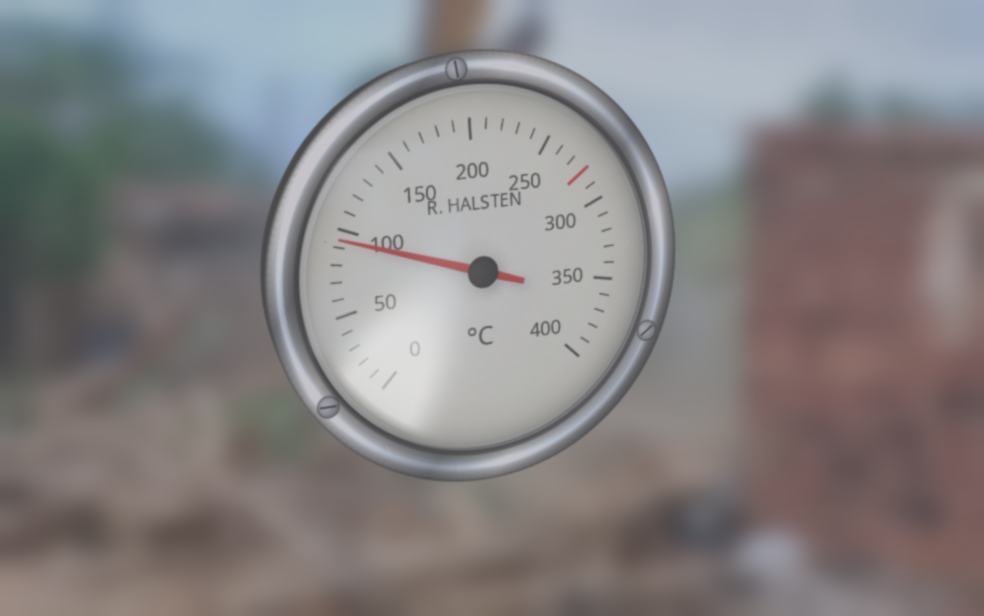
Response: 95 °C
